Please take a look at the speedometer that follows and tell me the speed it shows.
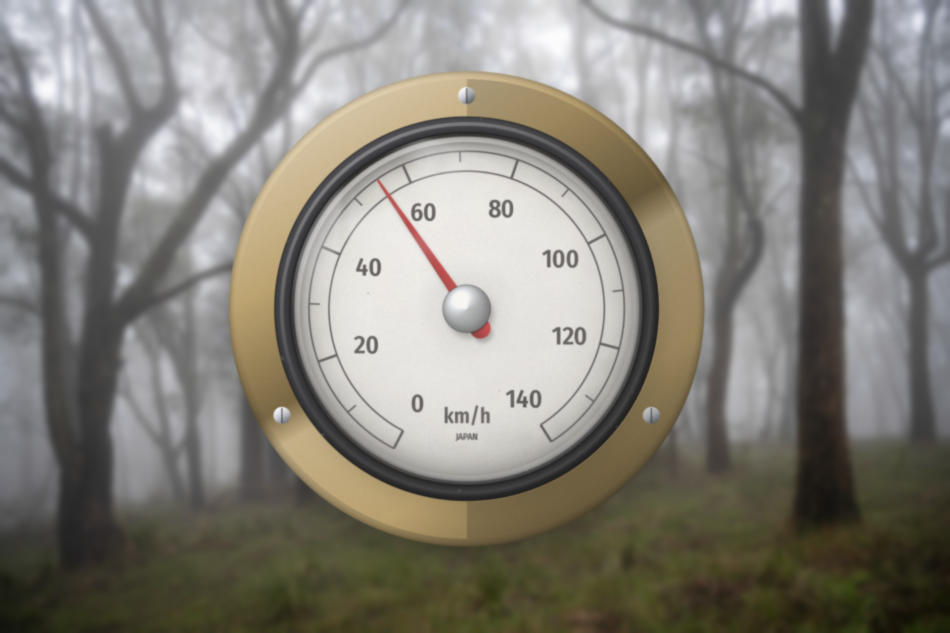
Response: 55 km/h
